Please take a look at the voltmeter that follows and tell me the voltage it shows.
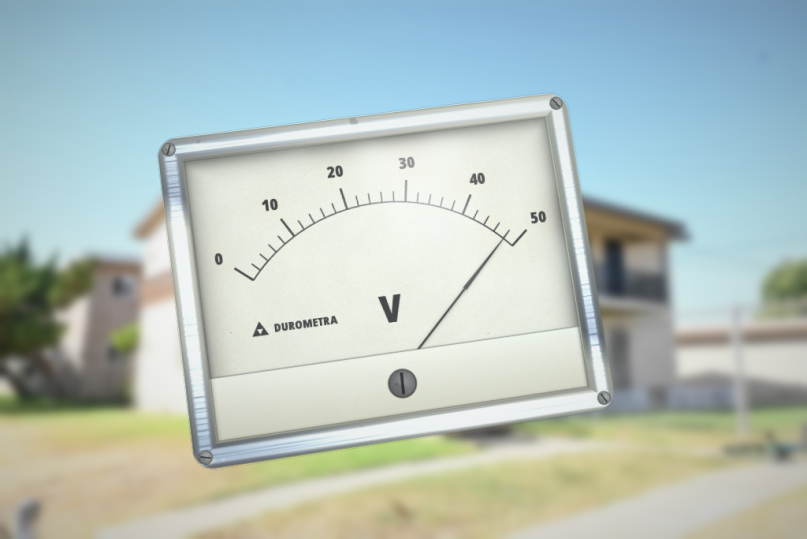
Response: 48 V
